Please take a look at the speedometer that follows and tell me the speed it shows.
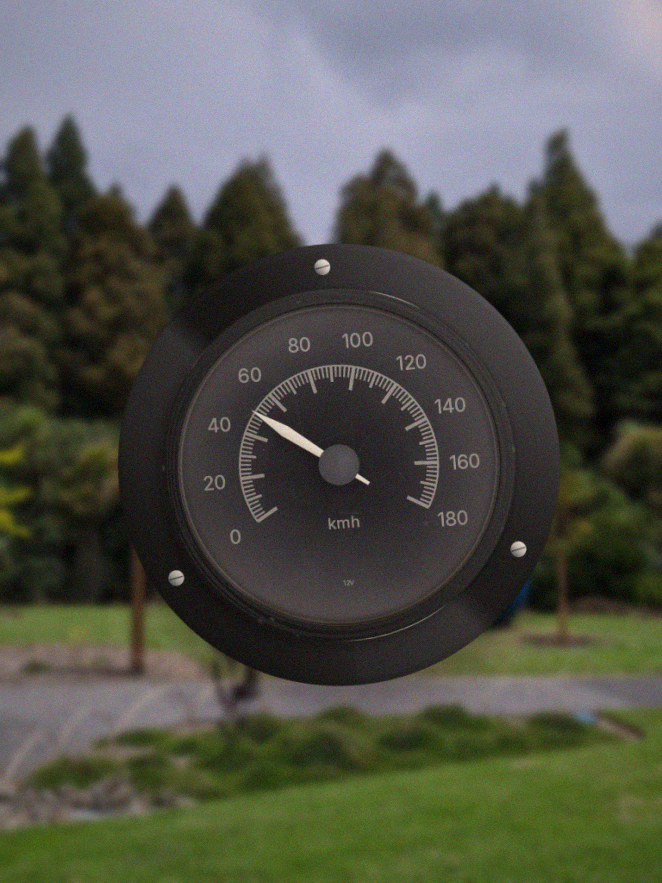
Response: 50 km/h
